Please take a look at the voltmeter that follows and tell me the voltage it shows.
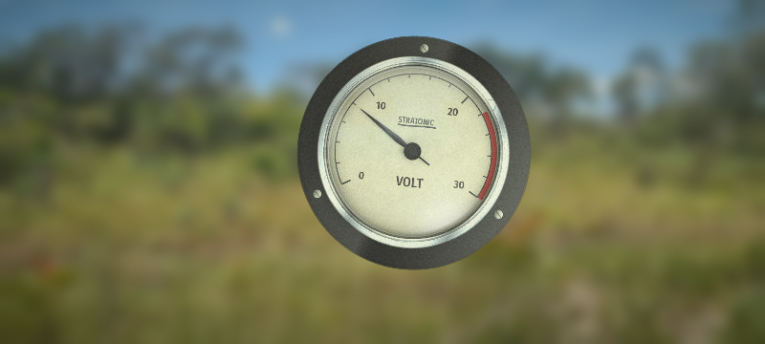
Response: 8 V
